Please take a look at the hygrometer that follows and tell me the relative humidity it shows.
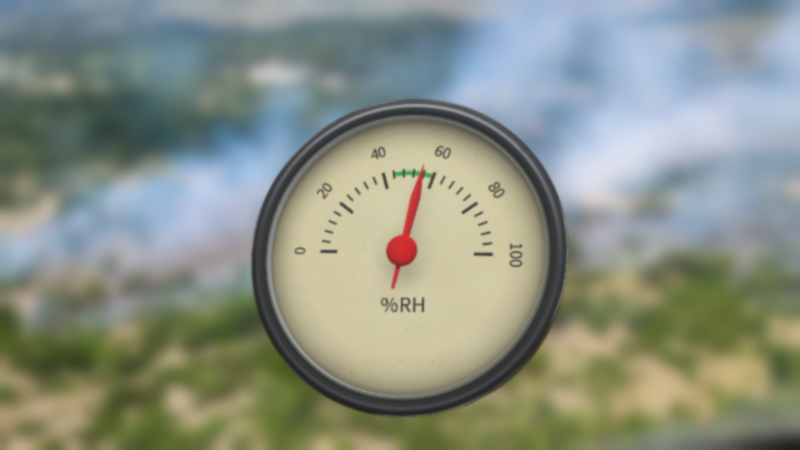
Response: 56 %
